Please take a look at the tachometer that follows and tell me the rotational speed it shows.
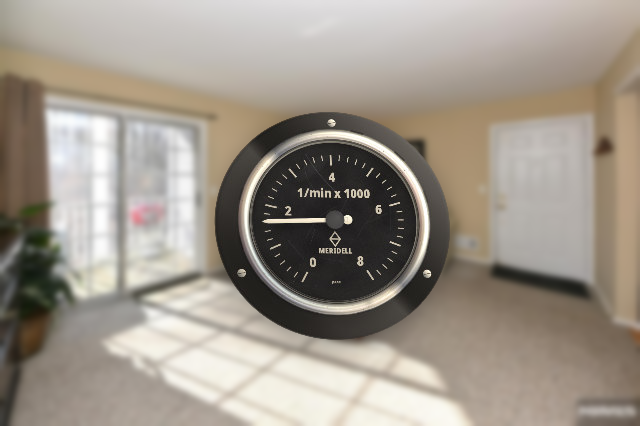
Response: 1600 rpm
